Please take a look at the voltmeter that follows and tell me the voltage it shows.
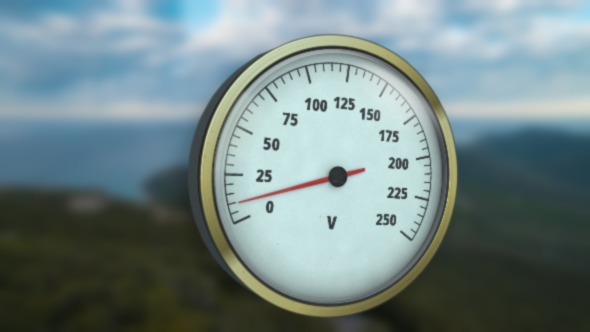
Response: 10 V
